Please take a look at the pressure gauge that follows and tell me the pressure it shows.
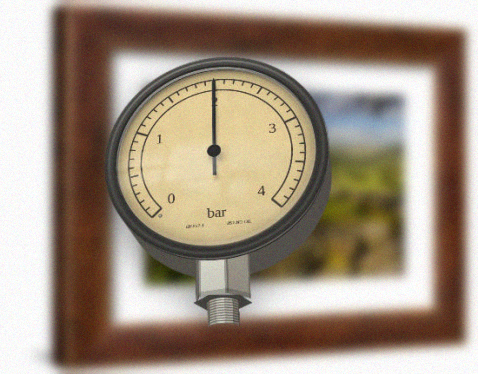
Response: 2 bar
